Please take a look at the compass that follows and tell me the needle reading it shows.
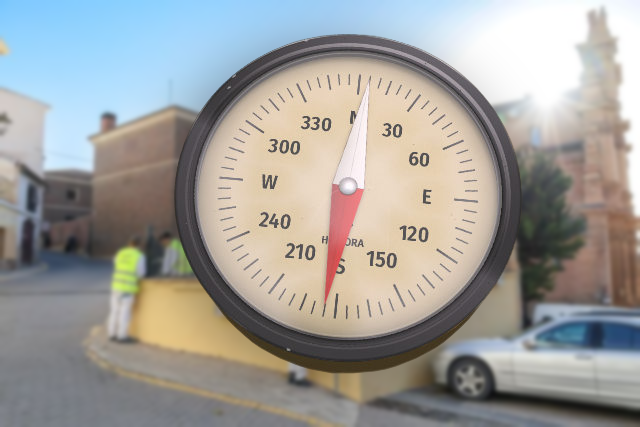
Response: 185 °
